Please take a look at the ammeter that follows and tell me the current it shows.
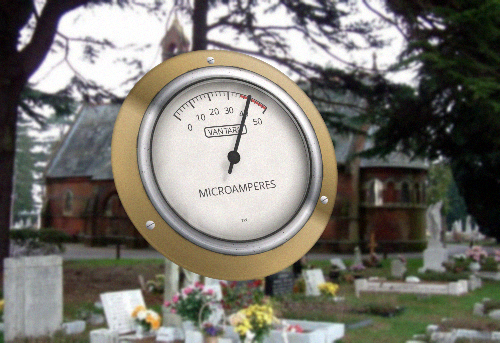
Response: 40 µA
